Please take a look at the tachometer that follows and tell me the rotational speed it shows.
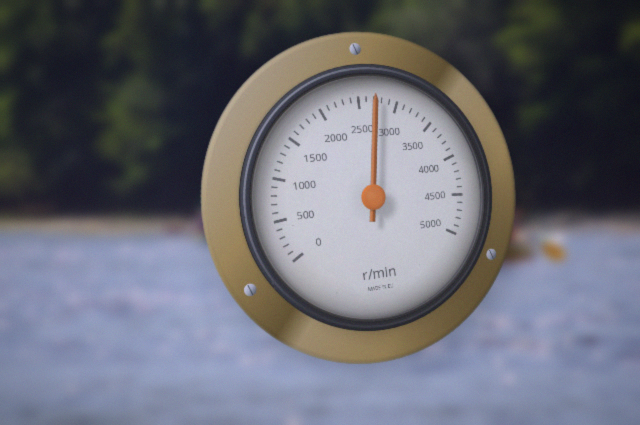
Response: 2700 rpm
